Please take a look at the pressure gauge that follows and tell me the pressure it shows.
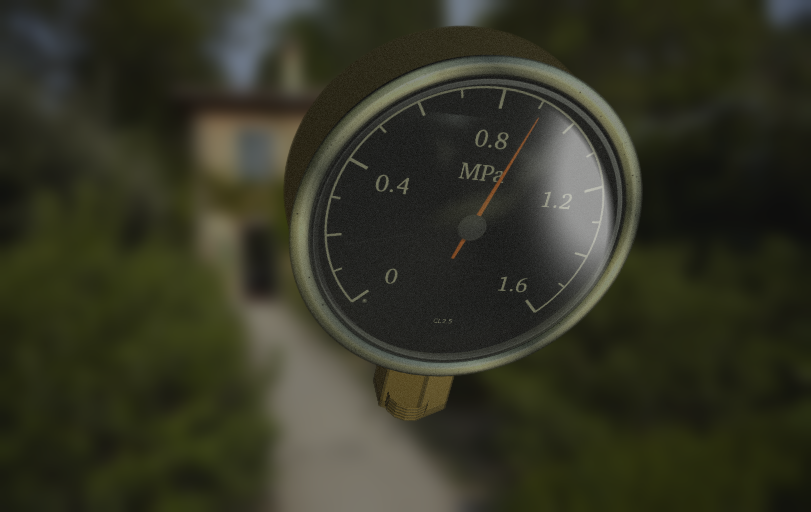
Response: 0.9 MPa
